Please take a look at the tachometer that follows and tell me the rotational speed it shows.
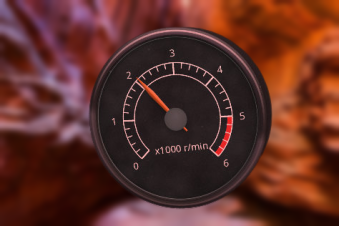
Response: 2100 rpm
